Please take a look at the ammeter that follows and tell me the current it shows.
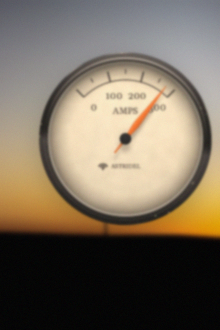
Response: 275 A
